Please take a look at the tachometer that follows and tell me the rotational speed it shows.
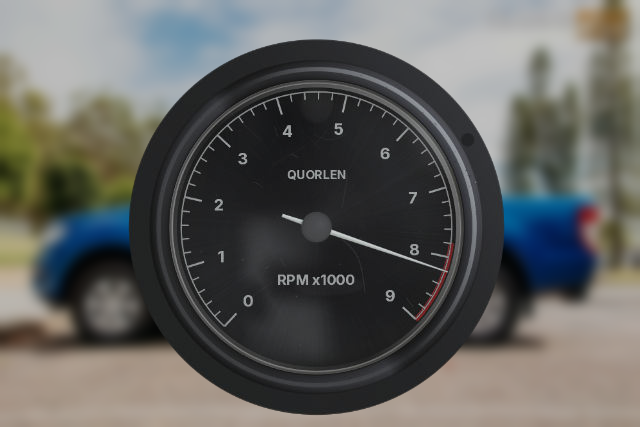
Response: 8200 rpm
